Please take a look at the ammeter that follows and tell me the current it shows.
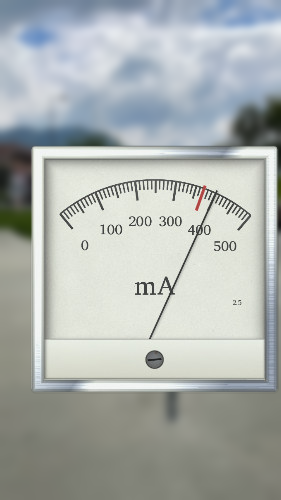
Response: 400 mA
